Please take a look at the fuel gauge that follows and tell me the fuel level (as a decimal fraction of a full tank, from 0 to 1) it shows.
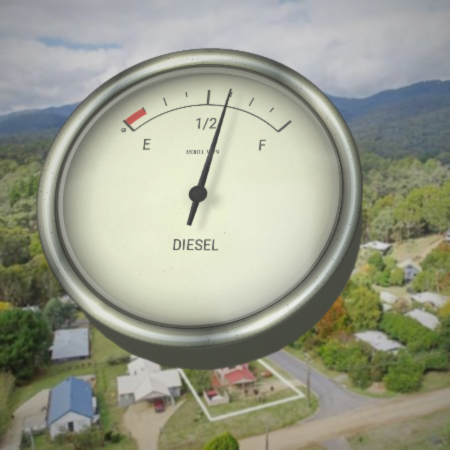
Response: 0.625
